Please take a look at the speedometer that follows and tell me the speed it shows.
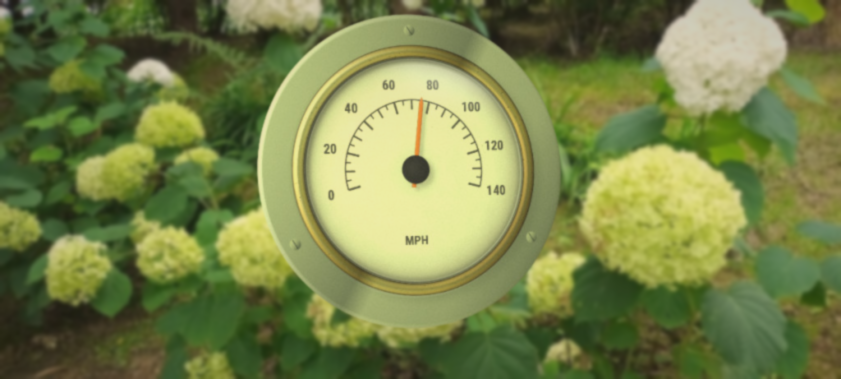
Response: 75 mph
